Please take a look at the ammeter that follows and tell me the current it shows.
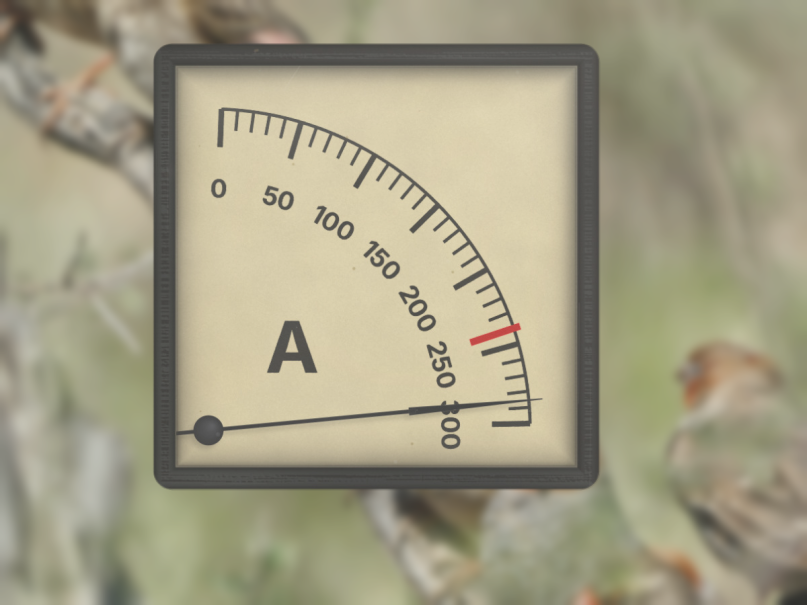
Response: 285 A
